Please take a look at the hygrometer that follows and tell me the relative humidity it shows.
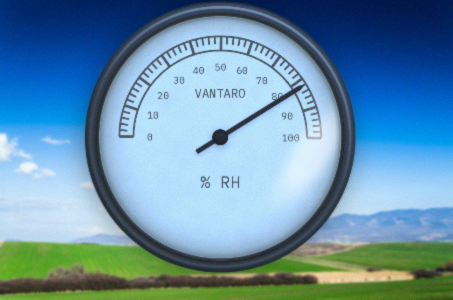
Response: 82 %
